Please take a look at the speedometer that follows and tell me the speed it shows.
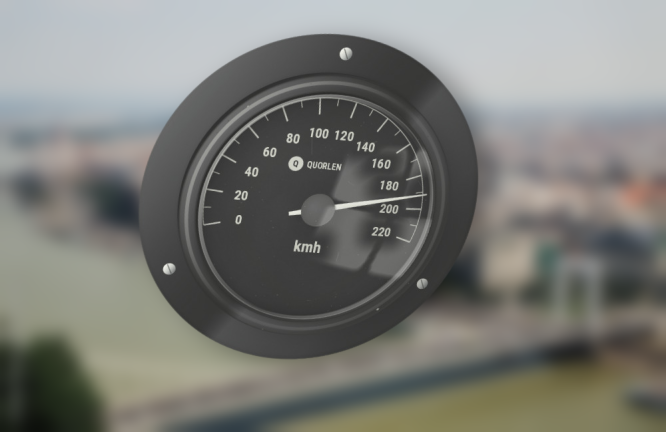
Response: 190 km/h
